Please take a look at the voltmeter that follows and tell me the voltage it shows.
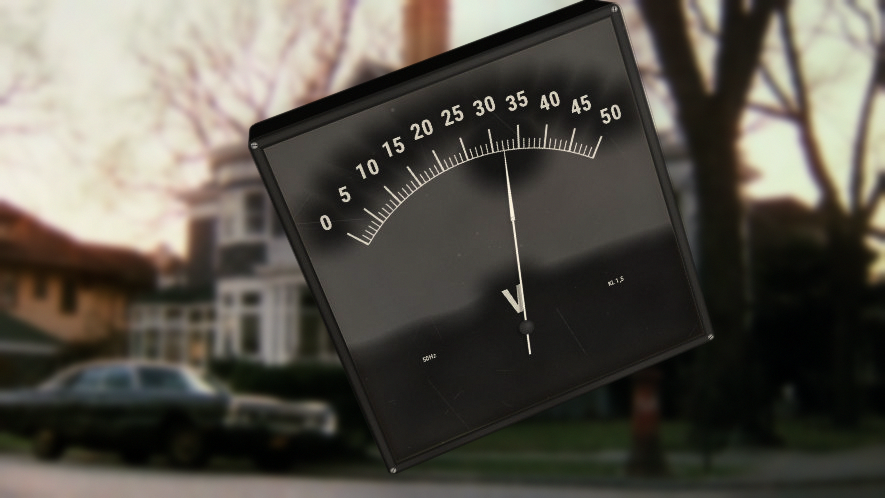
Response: 32 V
